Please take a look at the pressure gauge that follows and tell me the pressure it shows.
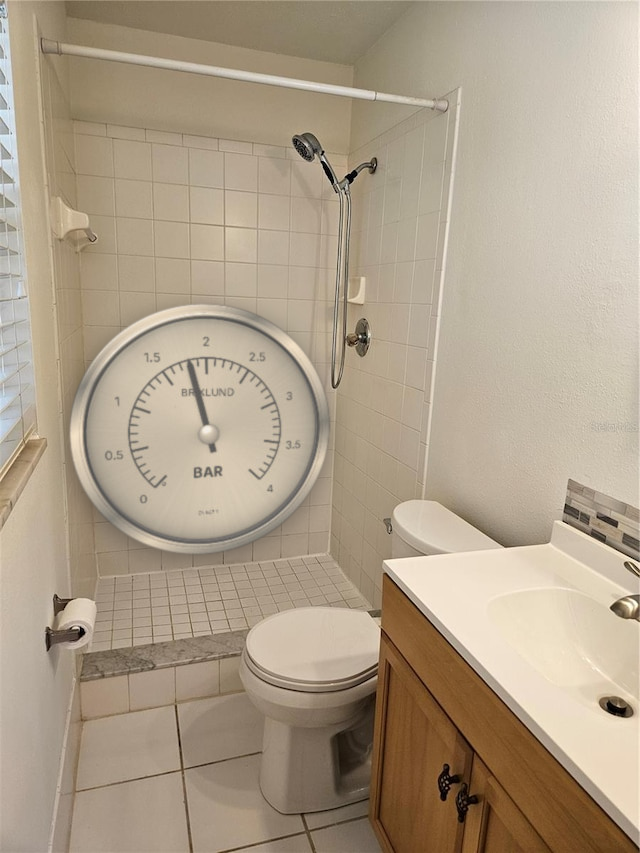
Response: 1.8 bar
